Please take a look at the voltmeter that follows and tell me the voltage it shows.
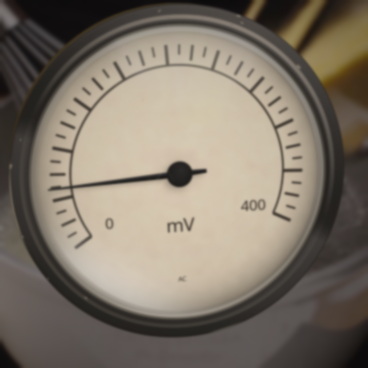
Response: 50 mV
